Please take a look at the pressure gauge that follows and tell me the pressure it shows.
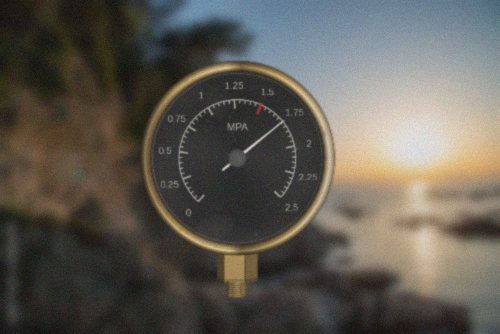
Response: 1.75 MPa
